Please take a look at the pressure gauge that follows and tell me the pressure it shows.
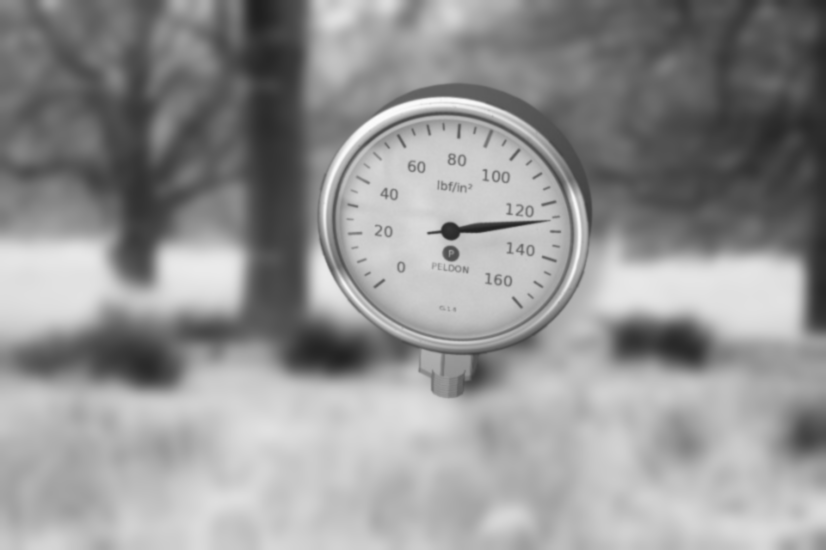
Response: 125 psi
